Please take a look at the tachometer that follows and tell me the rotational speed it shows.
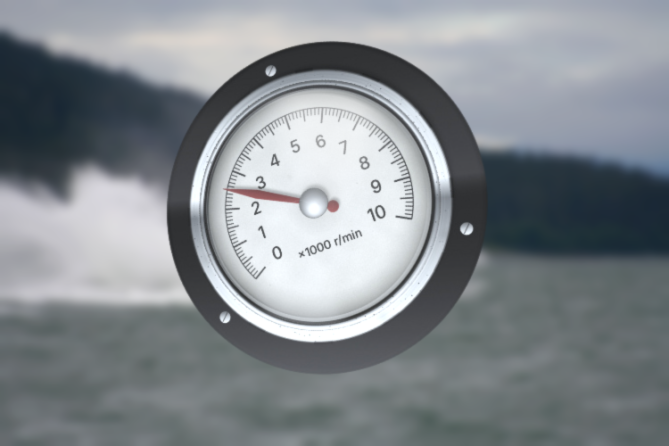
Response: 2500 rpm
